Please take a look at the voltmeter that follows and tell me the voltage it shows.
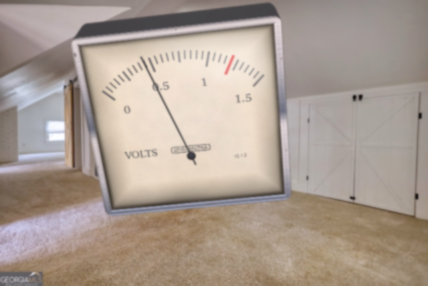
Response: 0.45 V
